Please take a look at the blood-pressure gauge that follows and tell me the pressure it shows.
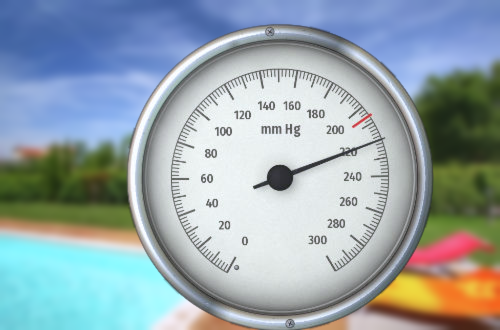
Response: 220 mmHg
